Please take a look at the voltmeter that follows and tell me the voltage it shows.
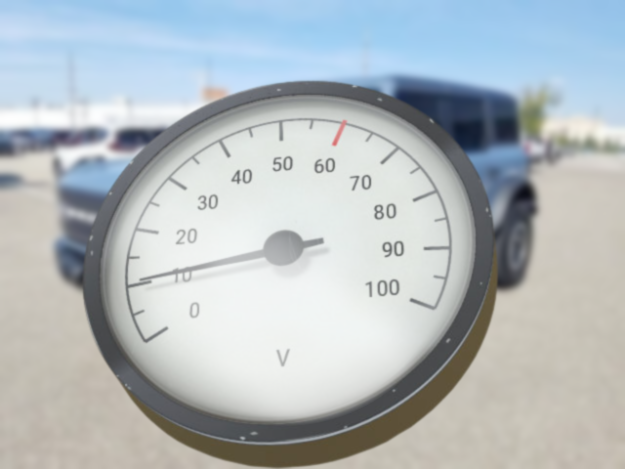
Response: 10 V
